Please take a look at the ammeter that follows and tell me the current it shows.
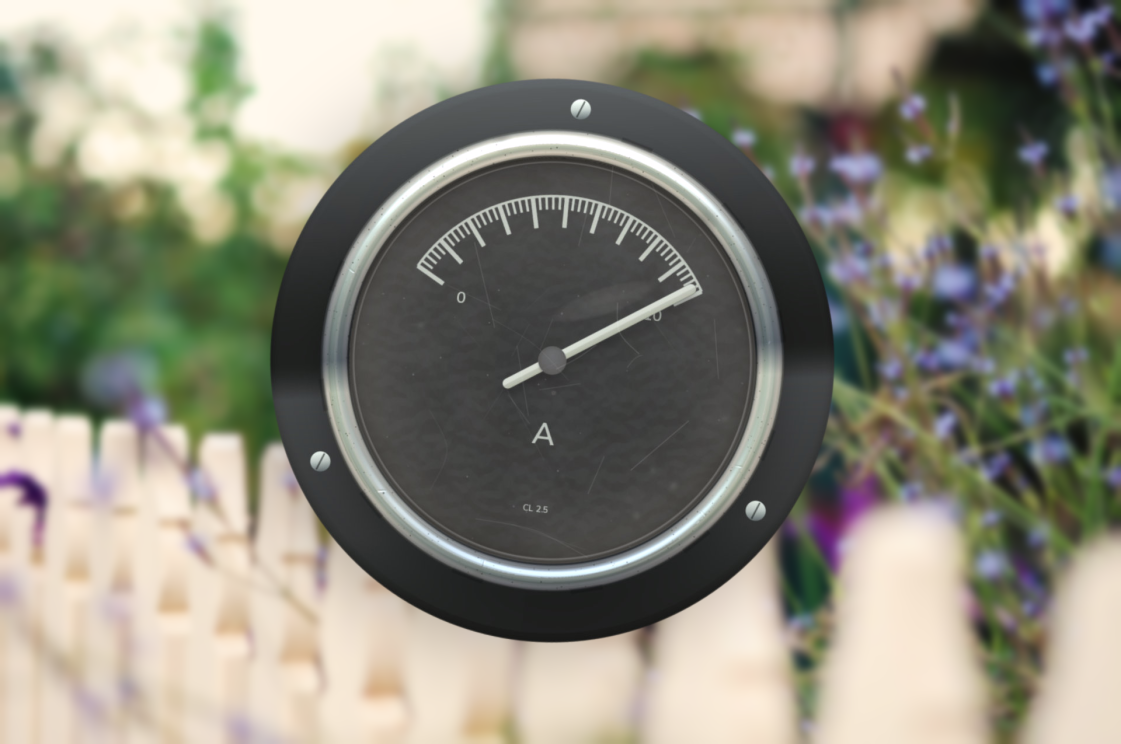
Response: 9.8 A
